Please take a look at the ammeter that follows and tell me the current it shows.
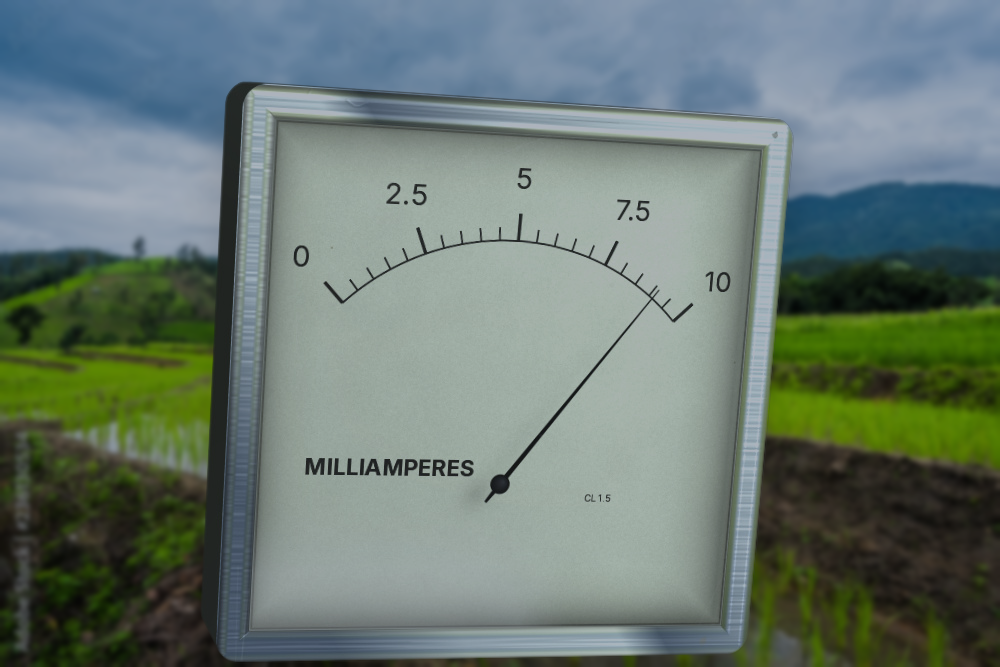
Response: 9 mA
